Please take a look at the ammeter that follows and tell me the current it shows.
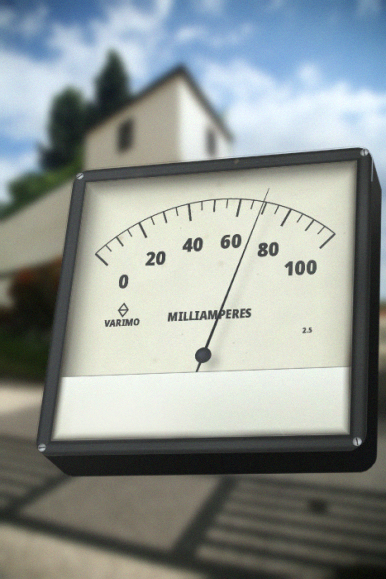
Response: 70 mA
